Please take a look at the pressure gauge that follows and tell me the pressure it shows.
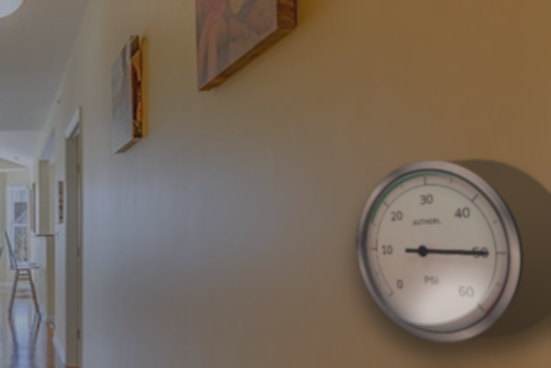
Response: 50 psi
